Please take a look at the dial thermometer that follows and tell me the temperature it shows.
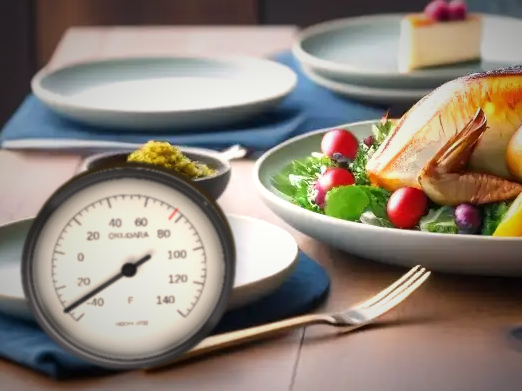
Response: -32 °F
